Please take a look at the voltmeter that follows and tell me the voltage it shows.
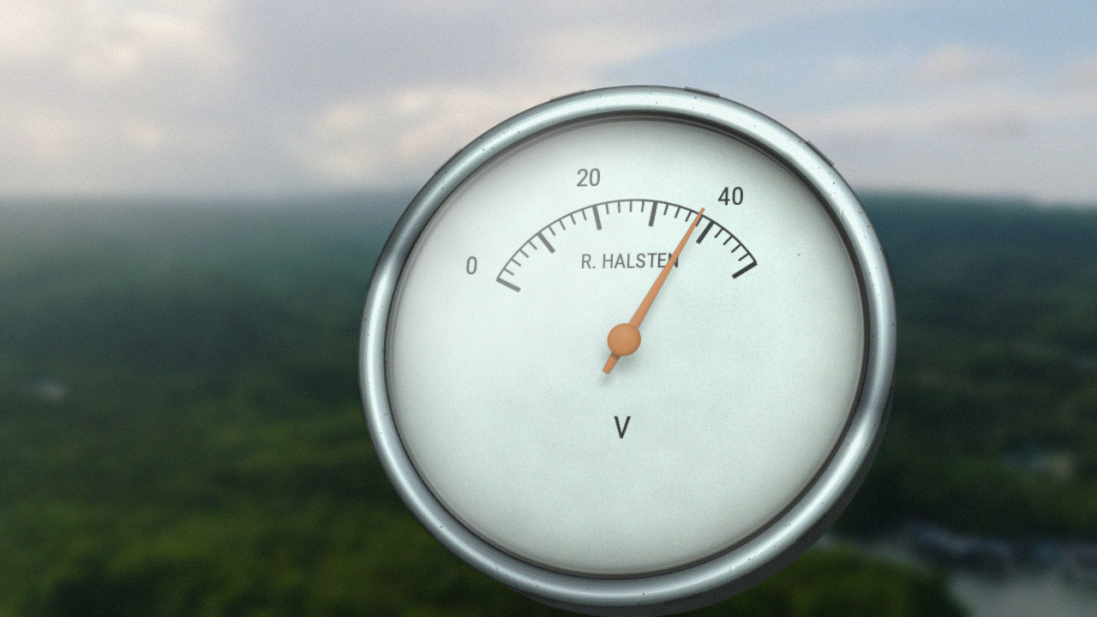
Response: 38 V
